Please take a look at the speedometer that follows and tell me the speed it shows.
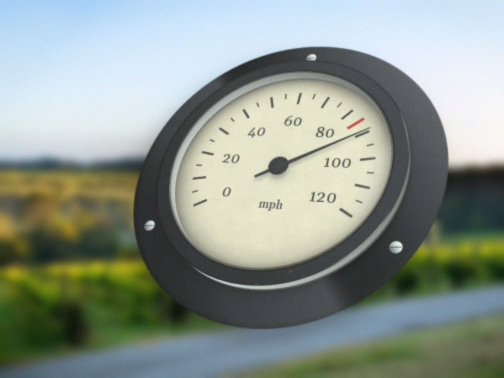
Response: 90 mph
